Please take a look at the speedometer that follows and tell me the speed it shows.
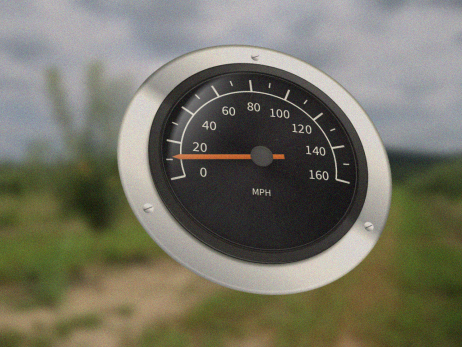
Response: 10 mph
